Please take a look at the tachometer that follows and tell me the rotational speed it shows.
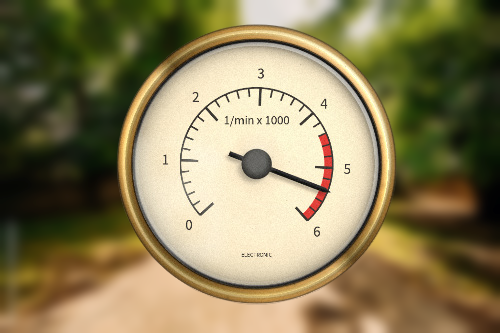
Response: 5400 rpm
